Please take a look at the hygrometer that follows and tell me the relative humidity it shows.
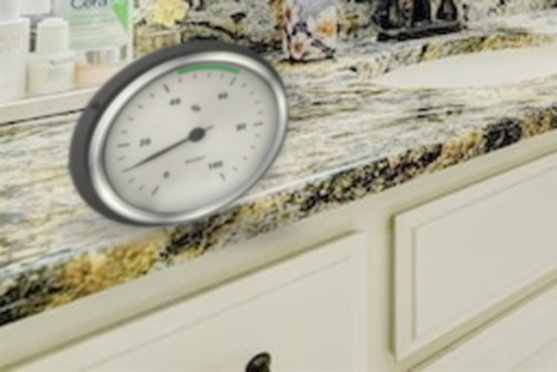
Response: 12 %
